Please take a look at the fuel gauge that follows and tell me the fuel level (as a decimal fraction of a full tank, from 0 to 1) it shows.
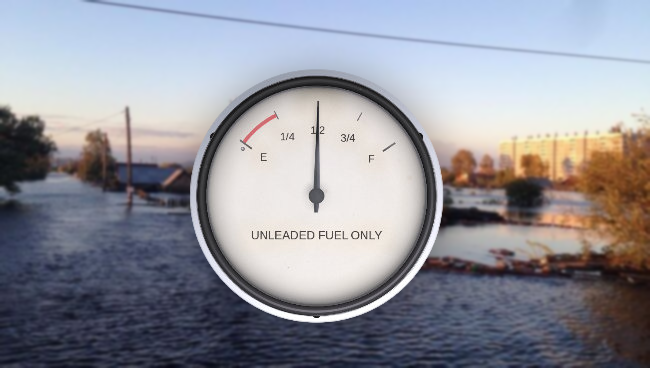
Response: 0.5
